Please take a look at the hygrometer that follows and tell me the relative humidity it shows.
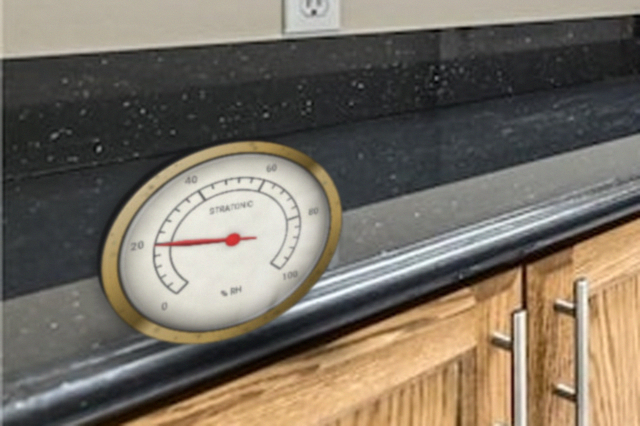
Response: 20 %
